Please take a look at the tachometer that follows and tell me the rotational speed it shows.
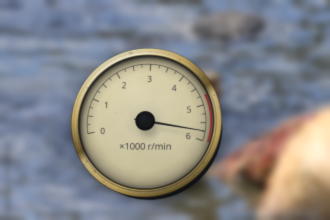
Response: 5750 rpm
